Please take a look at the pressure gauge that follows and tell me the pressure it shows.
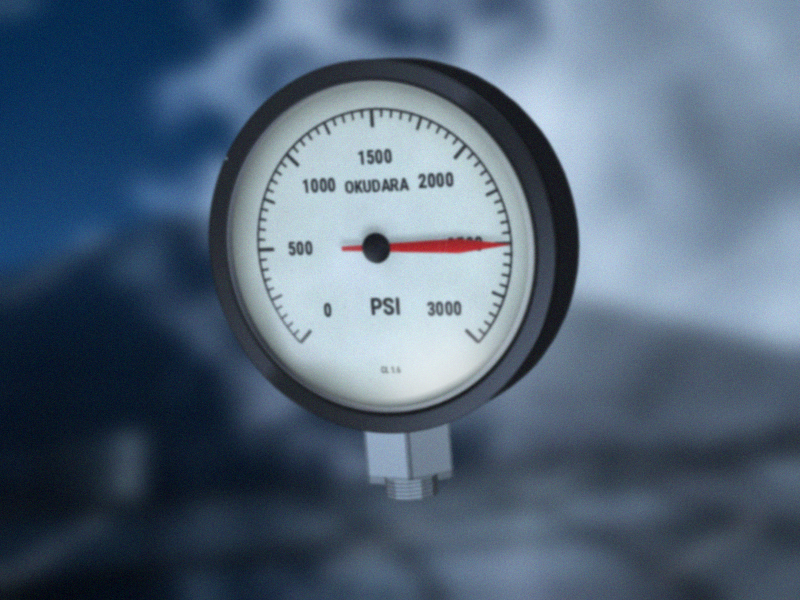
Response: 2500 psi
